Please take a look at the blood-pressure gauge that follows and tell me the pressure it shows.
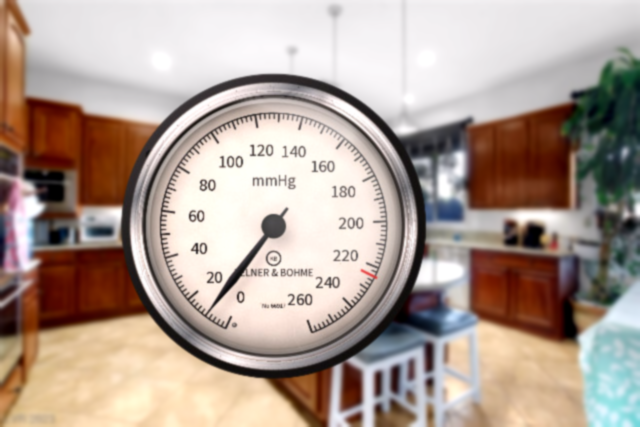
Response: 10 mmHg
